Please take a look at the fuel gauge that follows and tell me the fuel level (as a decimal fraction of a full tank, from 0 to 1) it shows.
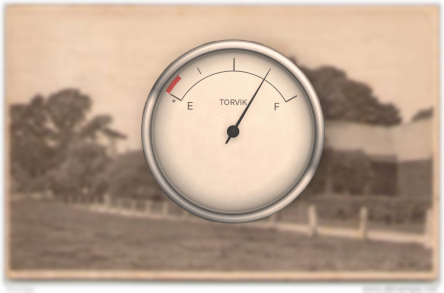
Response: 0.75
